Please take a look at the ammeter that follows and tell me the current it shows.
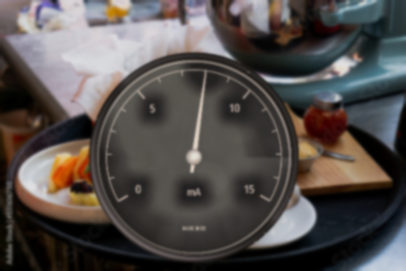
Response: 8 mA
